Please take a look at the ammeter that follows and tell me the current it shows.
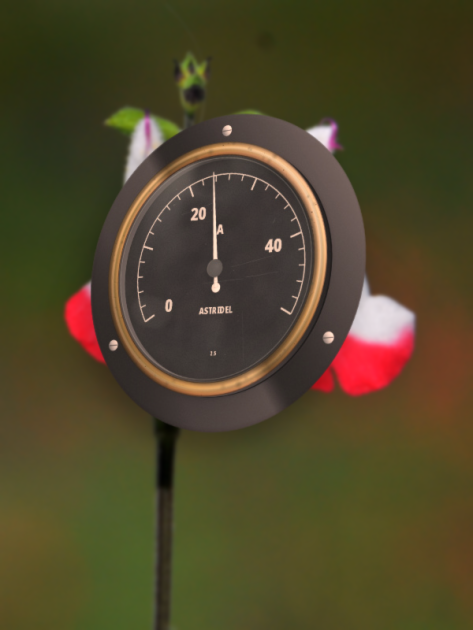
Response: 24 A
